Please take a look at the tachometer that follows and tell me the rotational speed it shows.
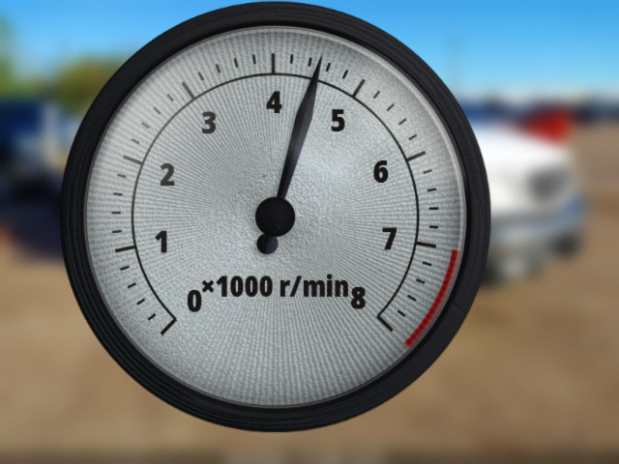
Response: 4500 rpm
